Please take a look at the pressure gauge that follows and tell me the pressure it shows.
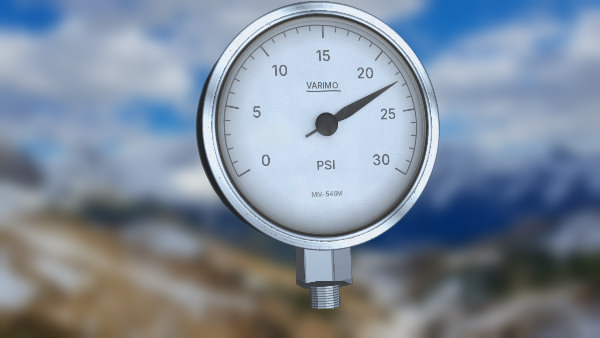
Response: 22.5 psi
